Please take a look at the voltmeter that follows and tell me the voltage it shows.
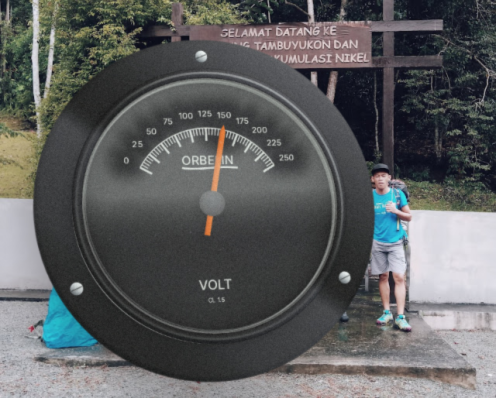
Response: 150 V
